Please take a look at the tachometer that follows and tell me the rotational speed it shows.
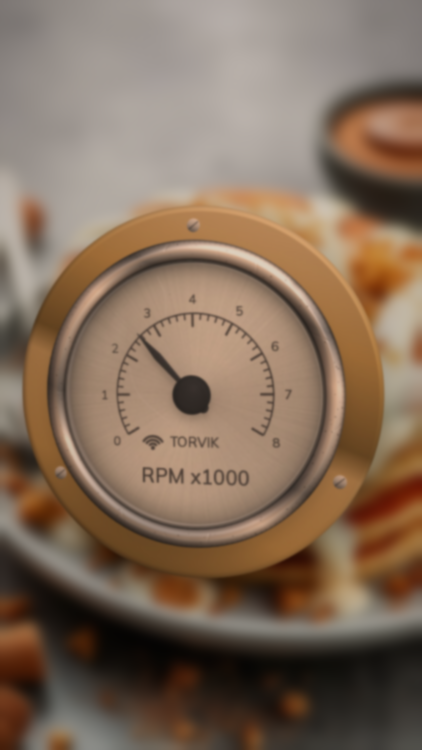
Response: 2600 rpm
